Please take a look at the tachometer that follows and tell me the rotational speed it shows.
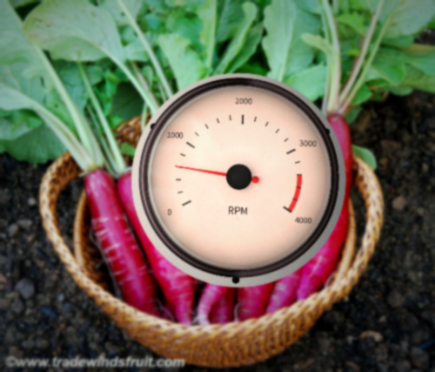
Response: 600 rpm
